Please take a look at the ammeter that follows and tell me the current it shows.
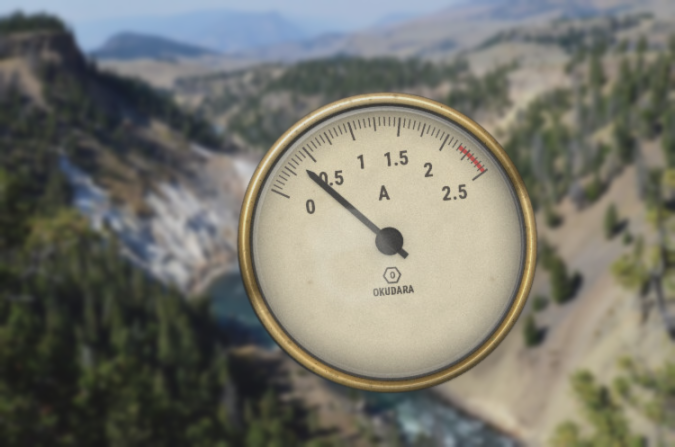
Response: 0.35 A
